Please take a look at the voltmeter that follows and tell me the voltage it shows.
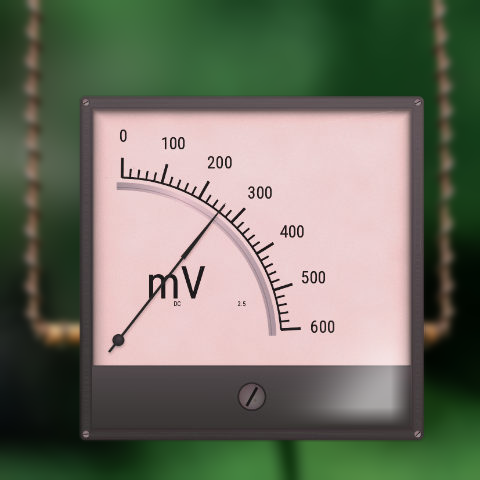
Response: 260 mV
